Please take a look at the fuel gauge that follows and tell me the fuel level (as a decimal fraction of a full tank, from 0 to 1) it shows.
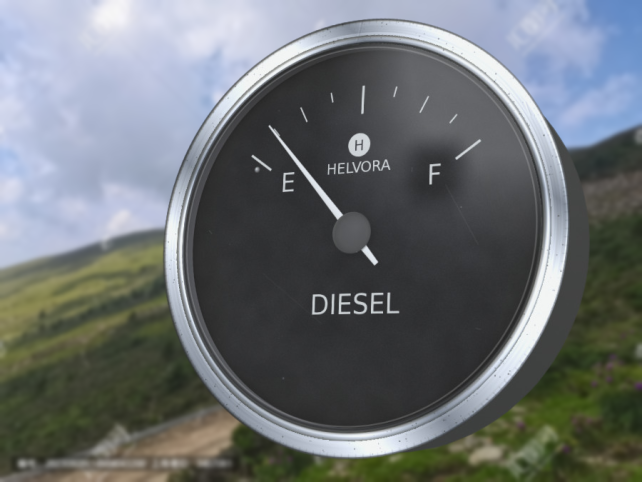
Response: 0.125
